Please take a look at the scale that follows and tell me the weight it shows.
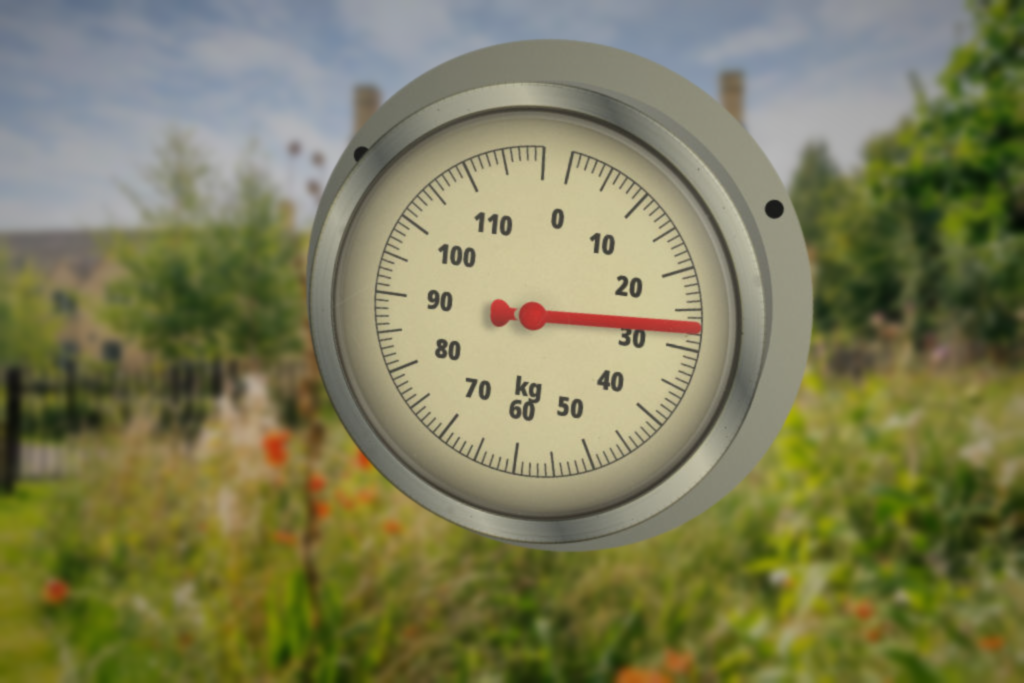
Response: 27 kg
